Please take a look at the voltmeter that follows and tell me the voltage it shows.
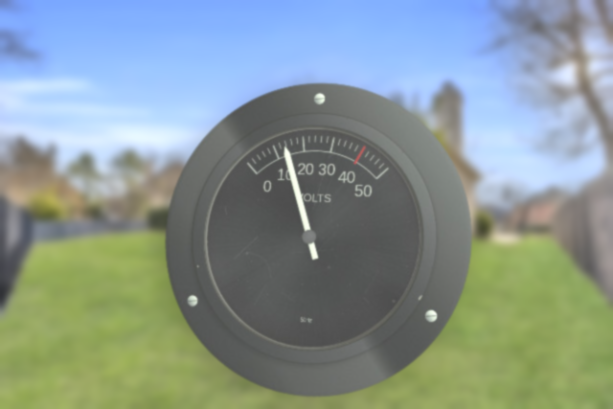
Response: 14 V
